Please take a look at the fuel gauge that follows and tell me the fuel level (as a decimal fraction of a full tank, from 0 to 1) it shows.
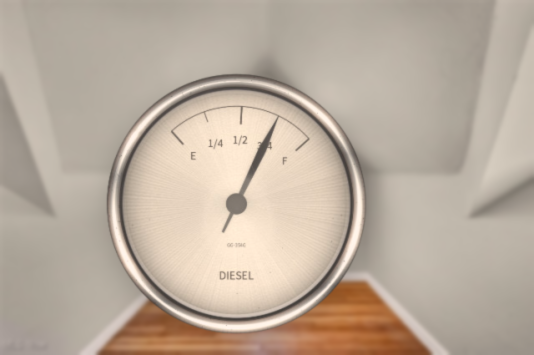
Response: 0.75
